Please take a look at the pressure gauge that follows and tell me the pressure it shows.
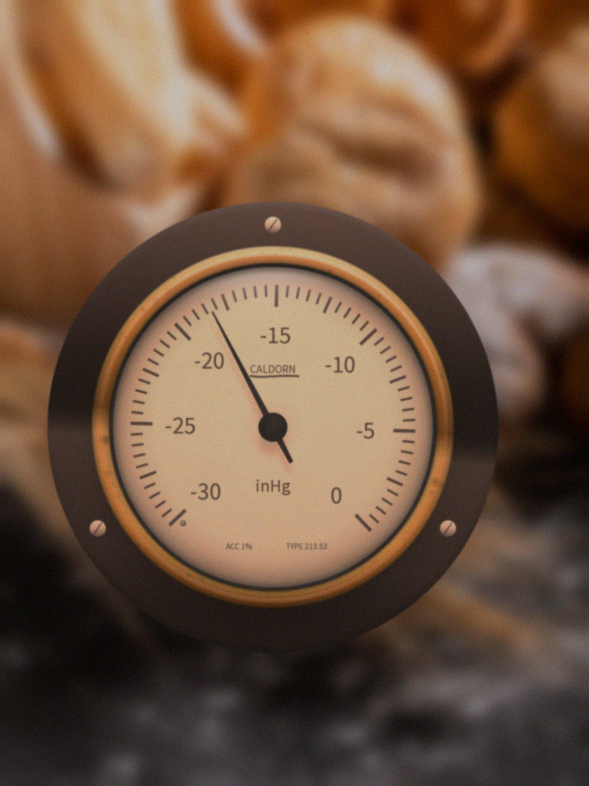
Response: -18.25 inHg
